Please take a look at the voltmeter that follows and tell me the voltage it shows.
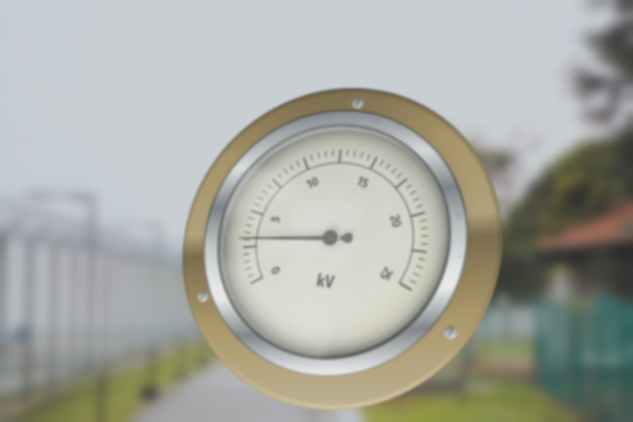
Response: 3 kV
